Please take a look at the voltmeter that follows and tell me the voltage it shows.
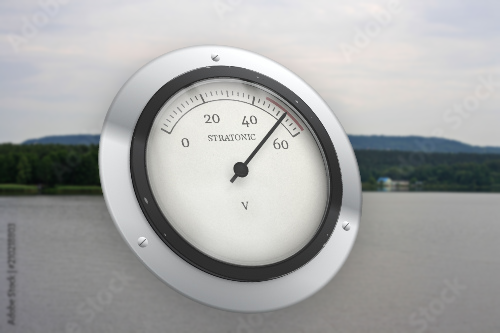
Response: 52 V
